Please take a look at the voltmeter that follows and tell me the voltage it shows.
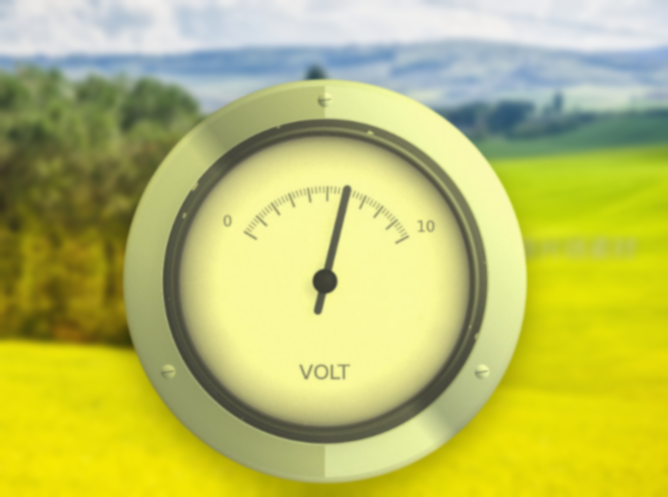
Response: 6 V
